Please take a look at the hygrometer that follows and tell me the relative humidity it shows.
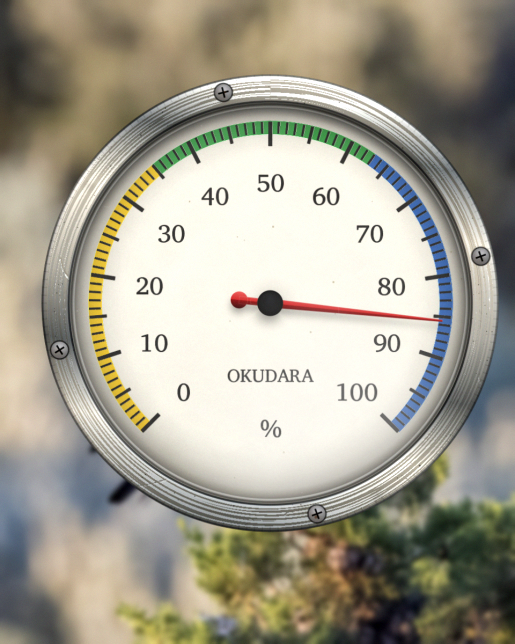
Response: 85.5 %
